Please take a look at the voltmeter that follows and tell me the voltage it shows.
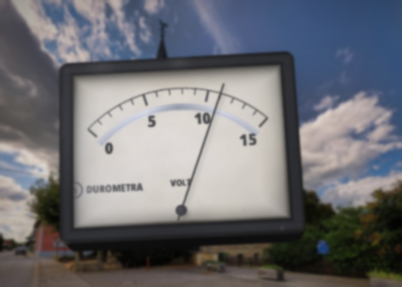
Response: 11 V
